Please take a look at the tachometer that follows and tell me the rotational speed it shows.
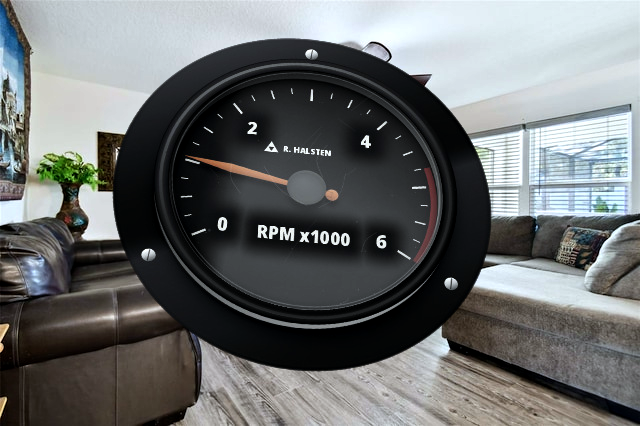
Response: 1000 rpm
